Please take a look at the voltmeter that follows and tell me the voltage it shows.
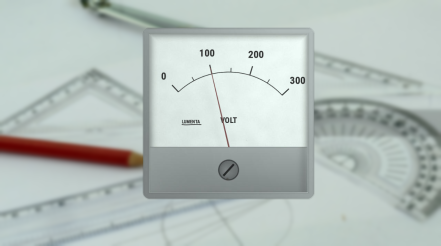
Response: 100 V
